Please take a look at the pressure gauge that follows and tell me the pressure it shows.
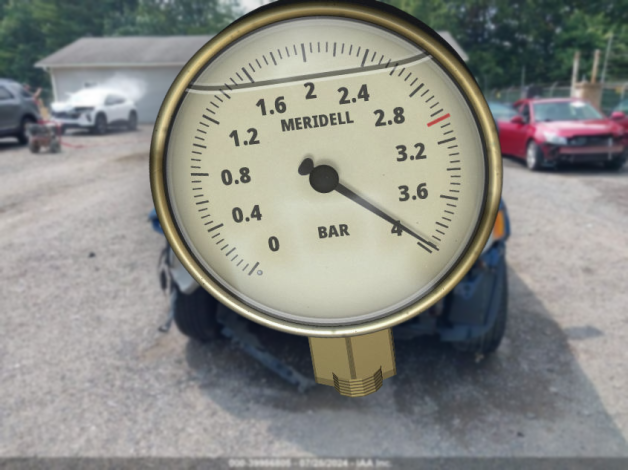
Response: 3.95 bar
